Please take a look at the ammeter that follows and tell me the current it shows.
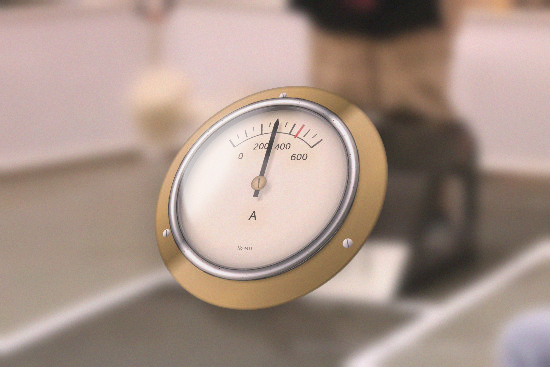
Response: 300 A
